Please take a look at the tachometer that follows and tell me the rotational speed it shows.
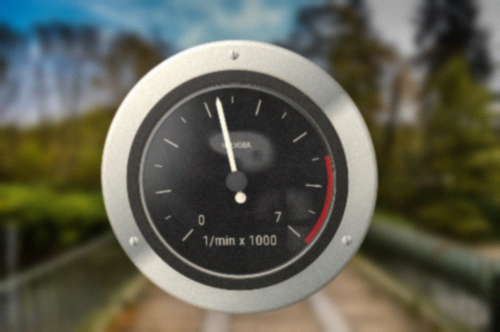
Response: 3250 rpm
